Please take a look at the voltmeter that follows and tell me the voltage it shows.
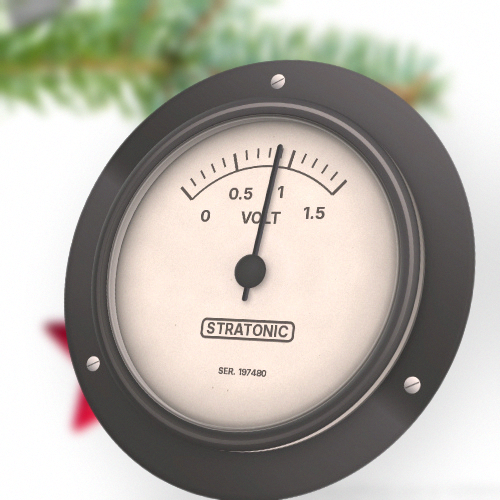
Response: 0.9 V
